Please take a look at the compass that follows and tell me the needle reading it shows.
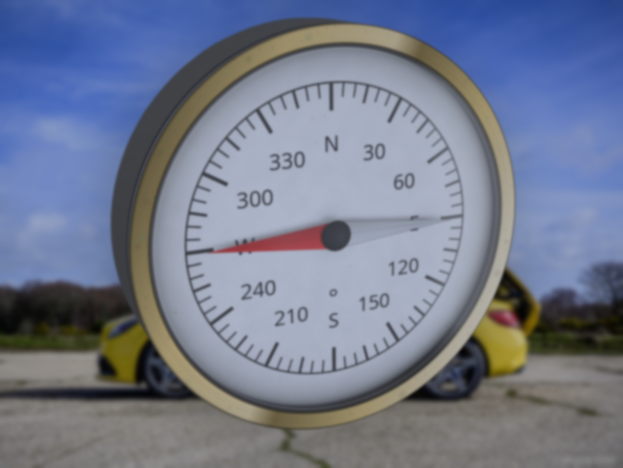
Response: 270 °
